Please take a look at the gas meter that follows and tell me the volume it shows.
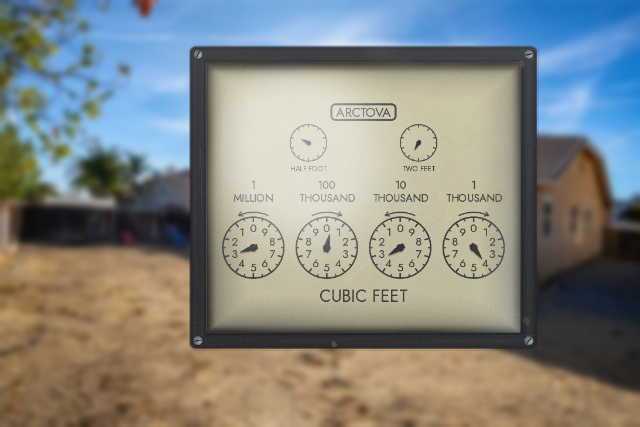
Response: 303400 ft³
